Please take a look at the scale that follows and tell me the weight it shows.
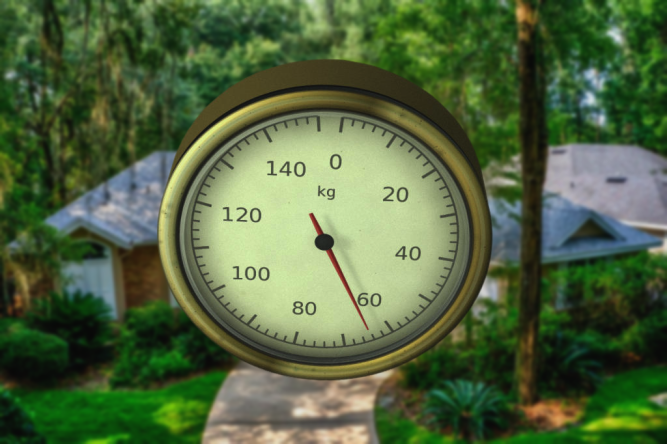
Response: 64 kg
